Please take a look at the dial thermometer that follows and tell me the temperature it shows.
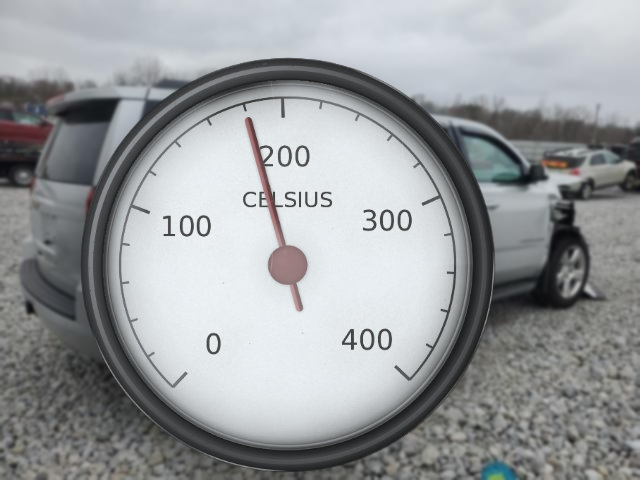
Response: 180 °C
